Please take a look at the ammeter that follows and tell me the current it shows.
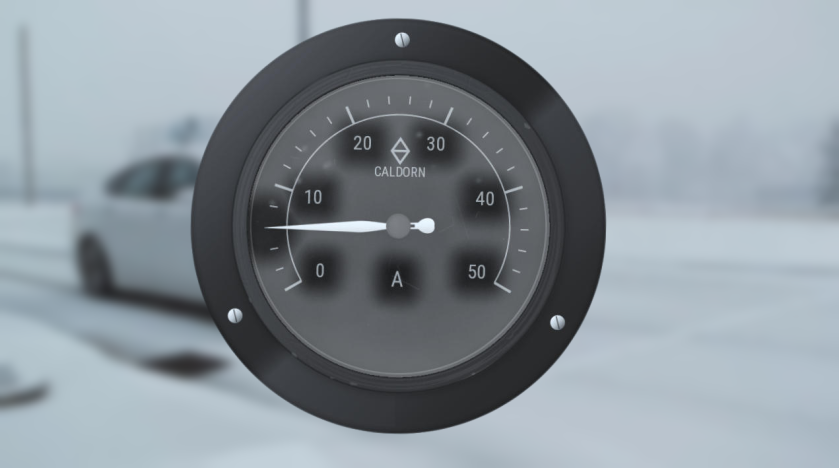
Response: 6 A
